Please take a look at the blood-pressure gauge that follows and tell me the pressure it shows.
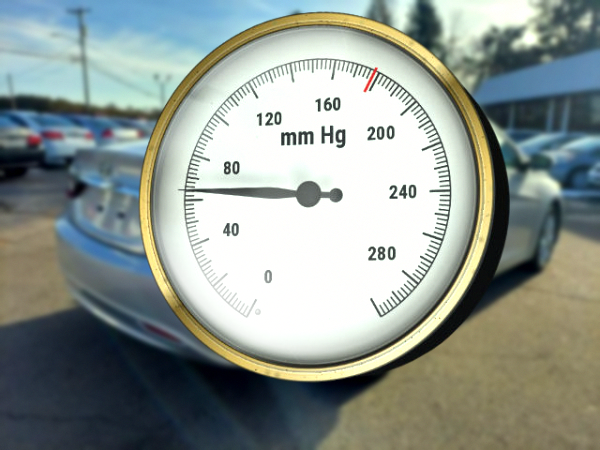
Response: 64 mmHg
